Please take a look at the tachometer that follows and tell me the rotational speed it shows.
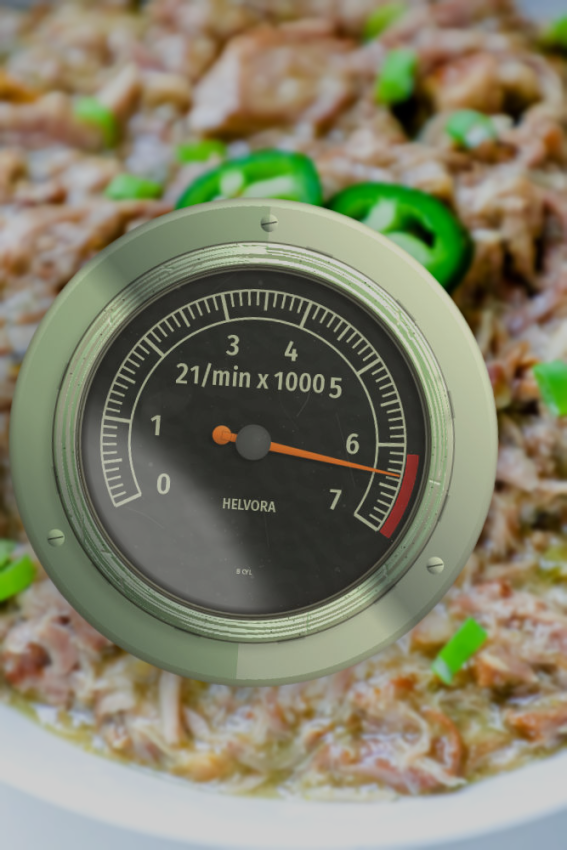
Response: 6350 rpm
